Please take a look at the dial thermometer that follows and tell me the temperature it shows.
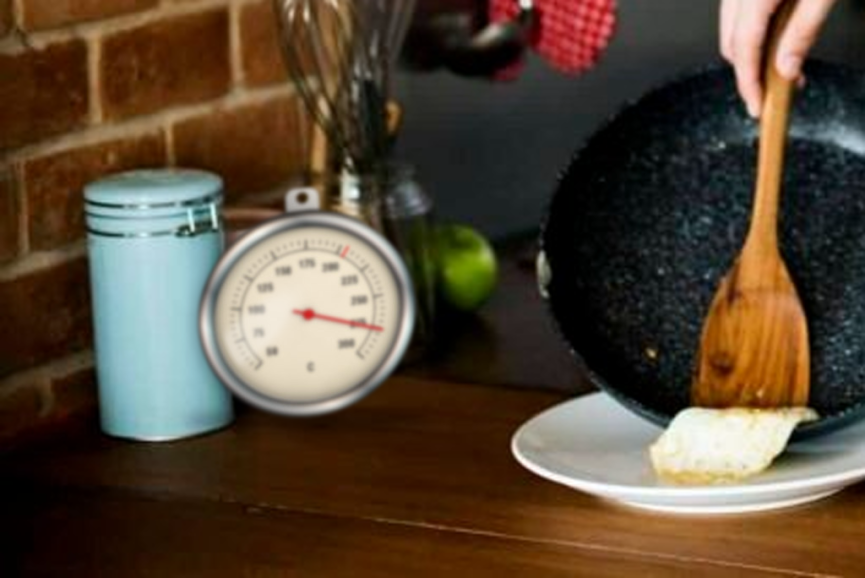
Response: 275 °C
